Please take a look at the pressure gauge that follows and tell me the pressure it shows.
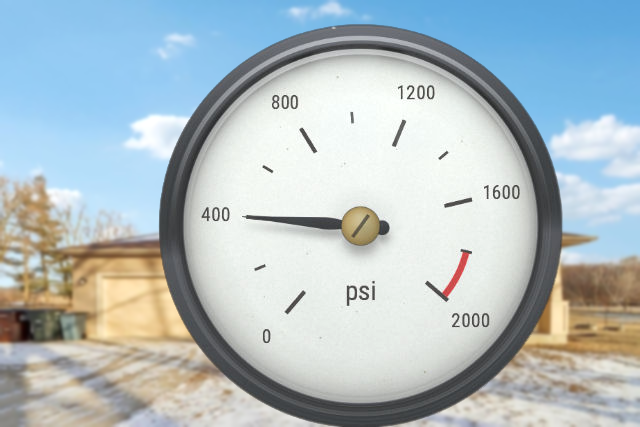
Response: 400 psi
